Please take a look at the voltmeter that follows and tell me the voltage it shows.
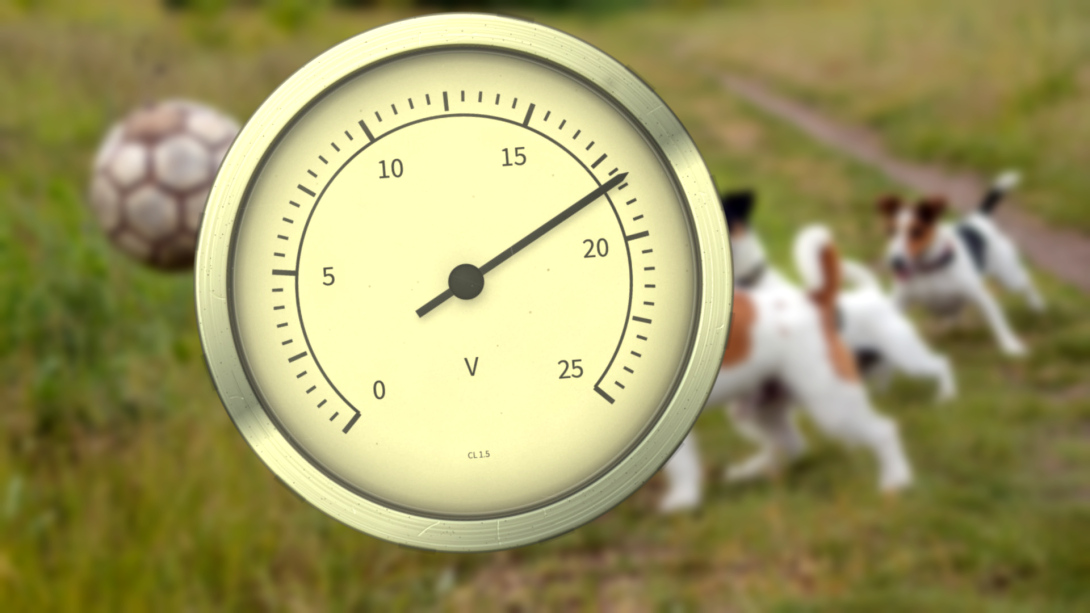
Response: 18.25 V
